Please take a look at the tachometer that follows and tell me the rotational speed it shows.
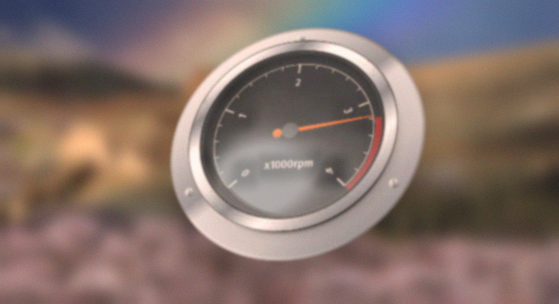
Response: 3200 rpm
